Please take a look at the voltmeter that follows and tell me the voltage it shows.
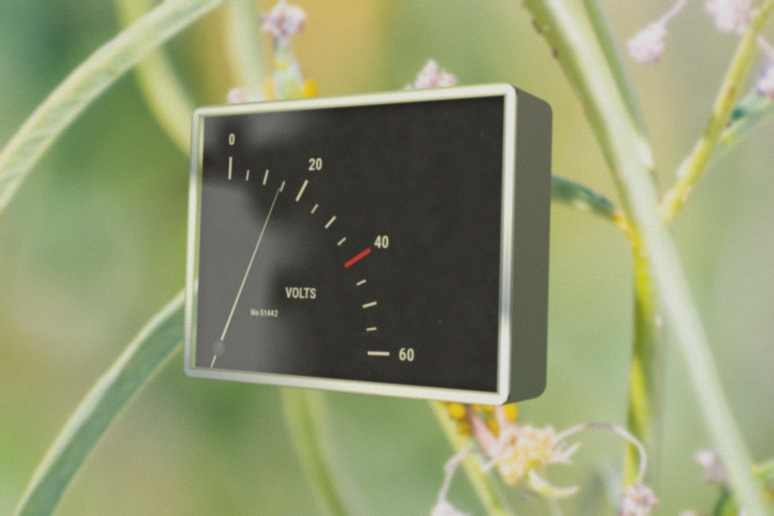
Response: 15 V
